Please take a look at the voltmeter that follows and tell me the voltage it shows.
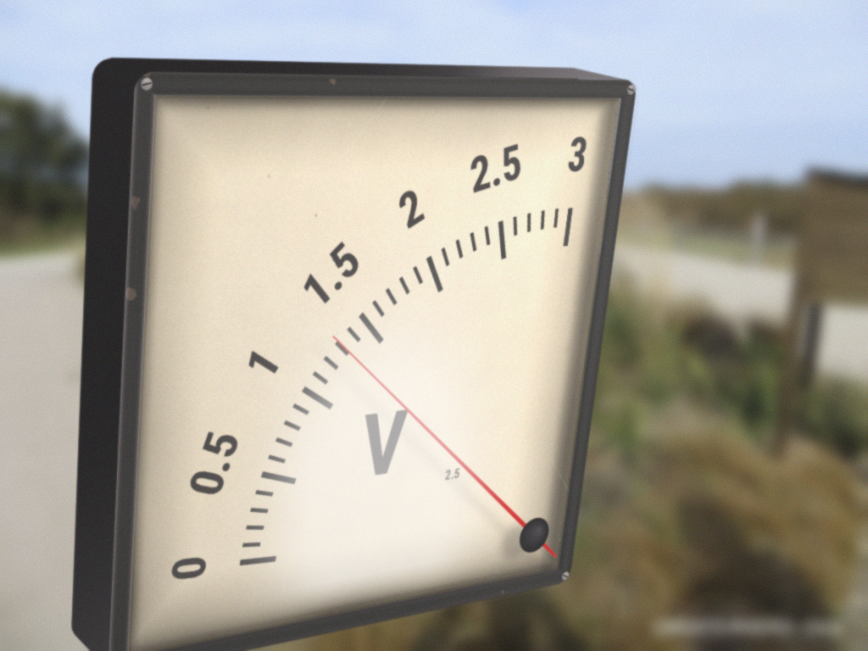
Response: 1.3 V
